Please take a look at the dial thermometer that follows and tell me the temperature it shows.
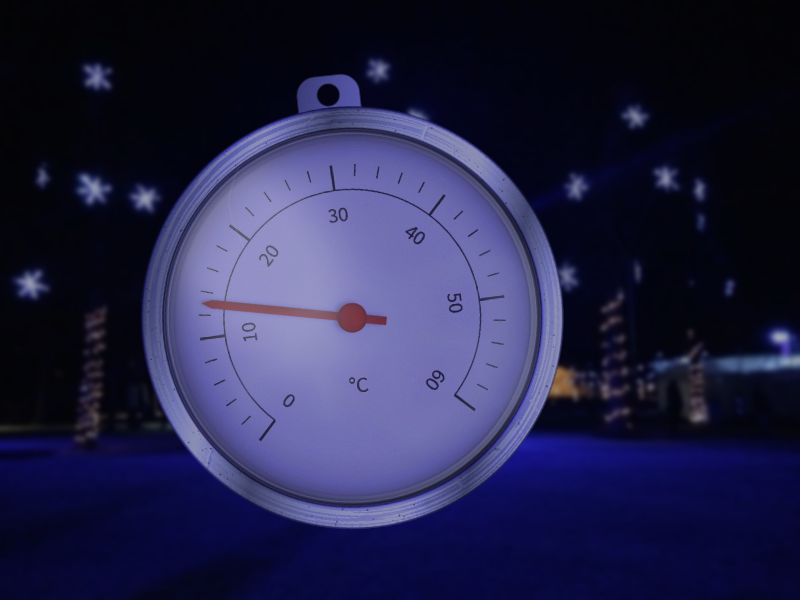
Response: 13 °C
